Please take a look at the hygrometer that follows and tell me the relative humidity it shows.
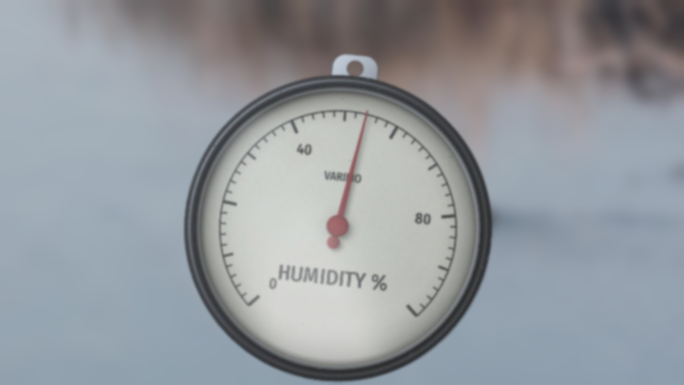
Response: 54 %
